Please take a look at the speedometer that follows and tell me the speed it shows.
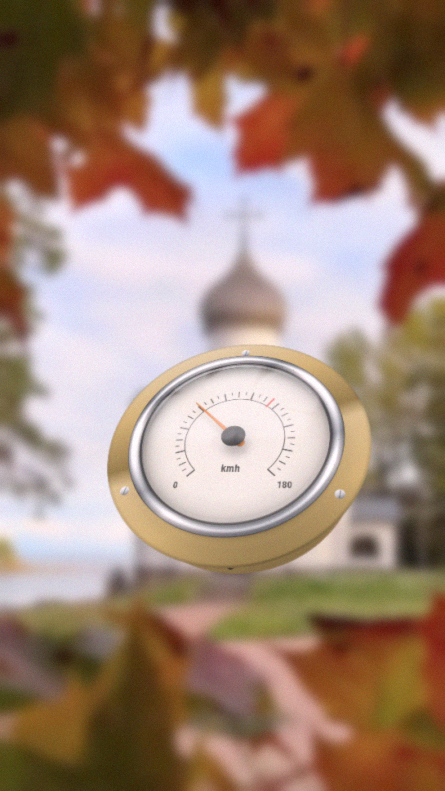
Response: 60 km/h
